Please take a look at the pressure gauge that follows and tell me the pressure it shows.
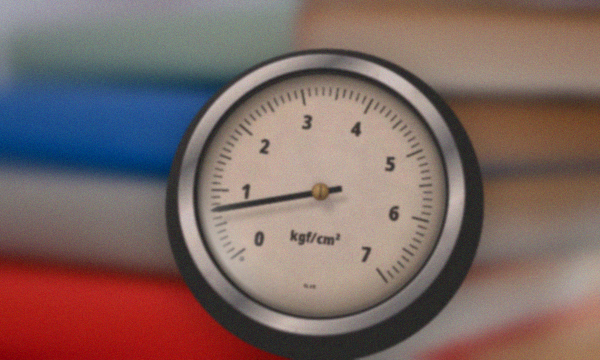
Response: 0.7 kg/cm²
